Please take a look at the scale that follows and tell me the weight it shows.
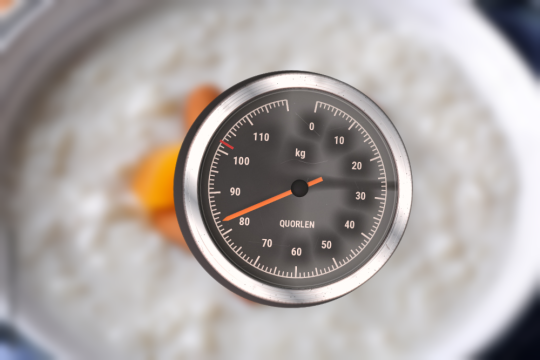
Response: 83 kg
